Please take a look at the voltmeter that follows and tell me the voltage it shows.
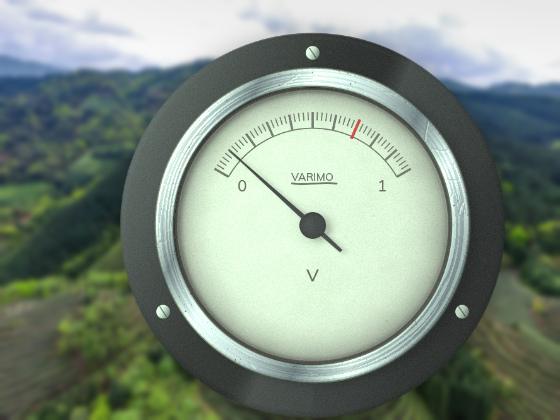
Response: 0.1 V
